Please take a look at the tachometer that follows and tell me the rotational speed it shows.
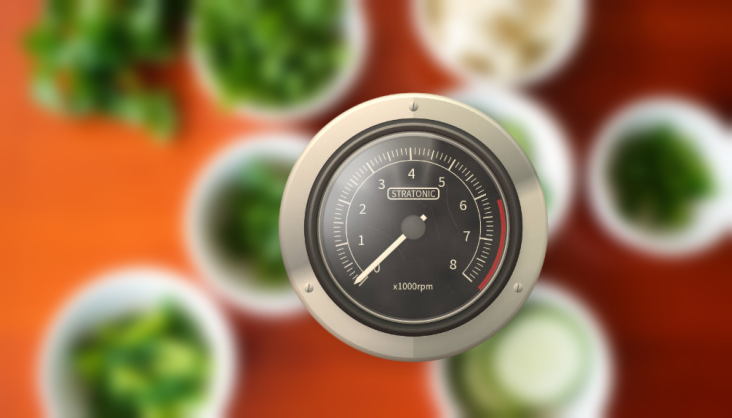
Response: 100 rpm
